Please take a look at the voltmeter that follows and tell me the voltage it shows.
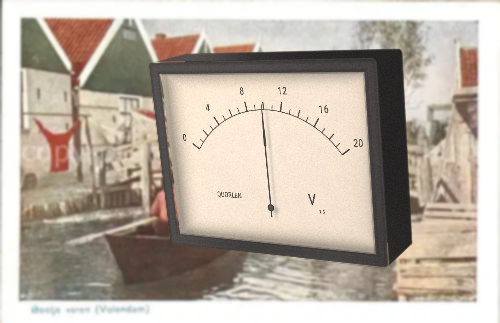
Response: 10 V
